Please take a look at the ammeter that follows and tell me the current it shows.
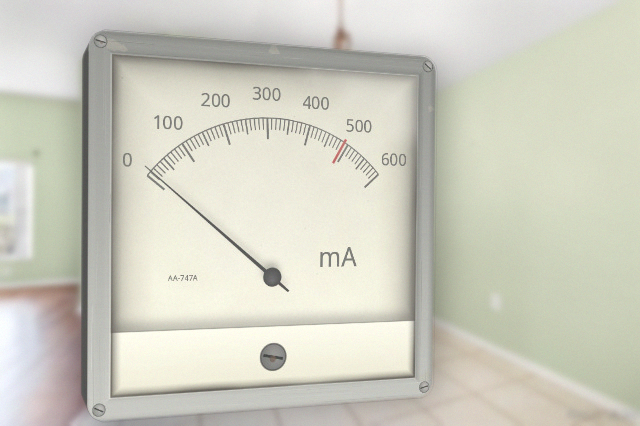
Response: 10 mA
